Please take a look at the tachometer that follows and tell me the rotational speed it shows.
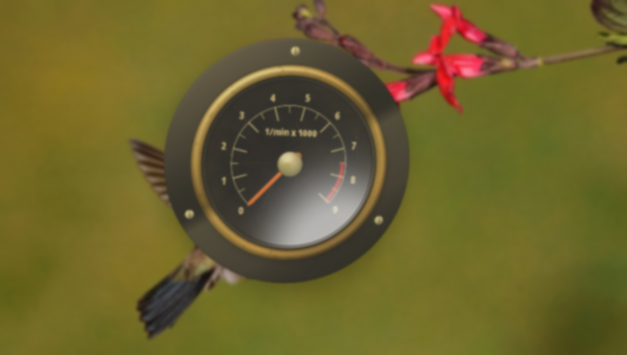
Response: 0 rpm
